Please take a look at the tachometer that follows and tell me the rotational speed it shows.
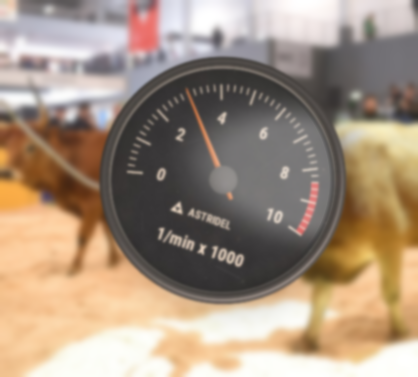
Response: 3000 rpm
